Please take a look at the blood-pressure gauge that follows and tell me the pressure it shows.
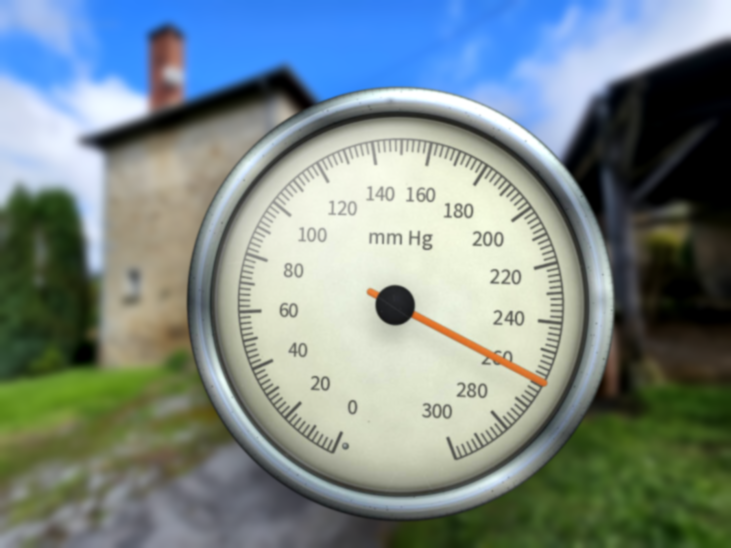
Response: 260 mmHg
